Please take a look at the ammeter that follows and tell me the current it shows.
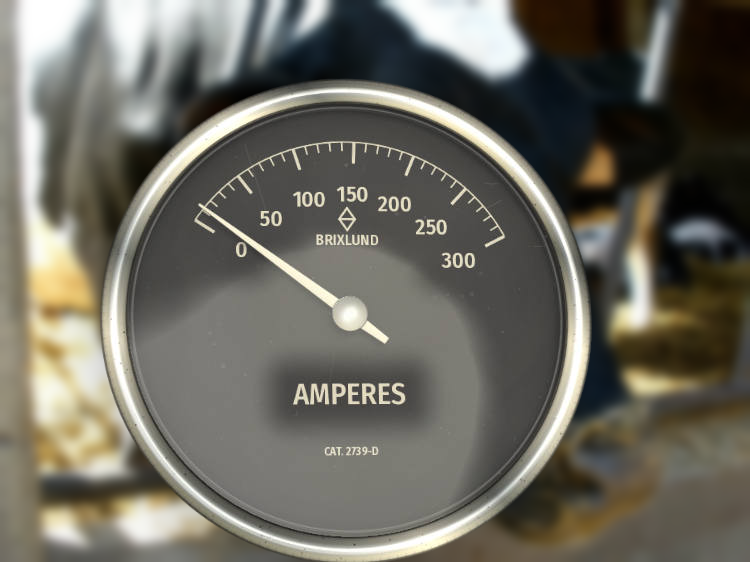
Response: 10 A
